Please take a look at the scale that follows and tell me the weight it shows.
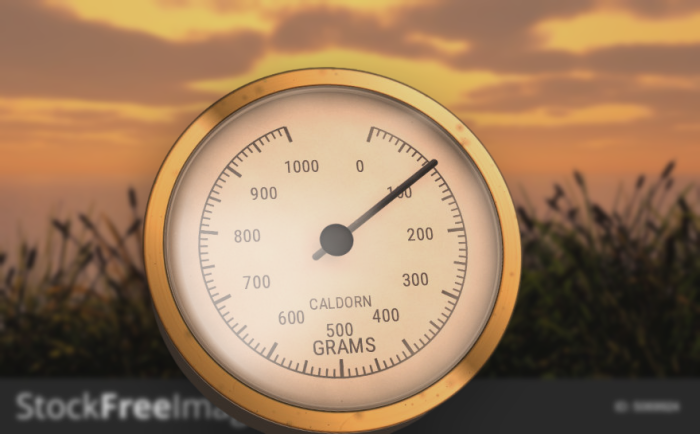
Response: 100 g
